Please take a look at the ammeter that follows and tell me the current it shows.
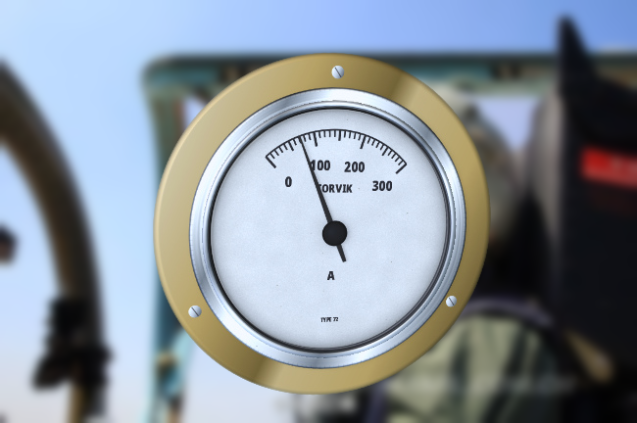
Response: 70 A
